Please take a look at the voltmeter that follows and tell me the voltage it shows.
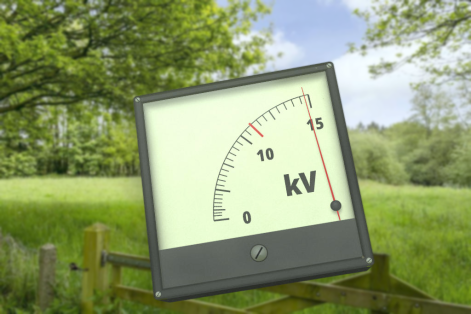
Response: 14.75 kV
